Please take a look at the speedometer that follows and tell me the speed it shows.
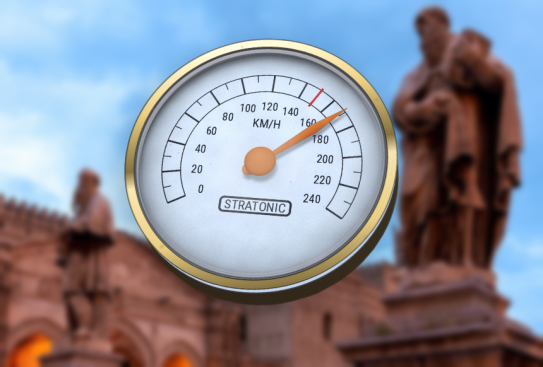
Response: 170 km/h
